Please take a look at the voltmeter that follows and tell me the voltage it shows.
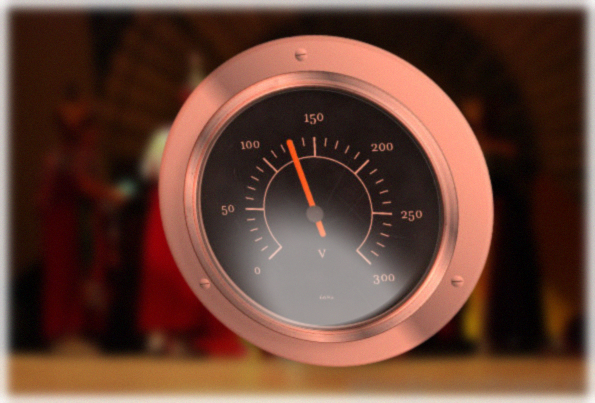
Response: 130 V
